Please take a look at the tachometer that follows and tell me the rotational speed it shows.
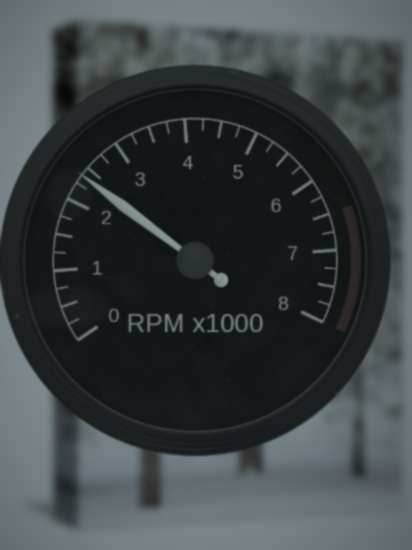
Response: 2375 rpm
